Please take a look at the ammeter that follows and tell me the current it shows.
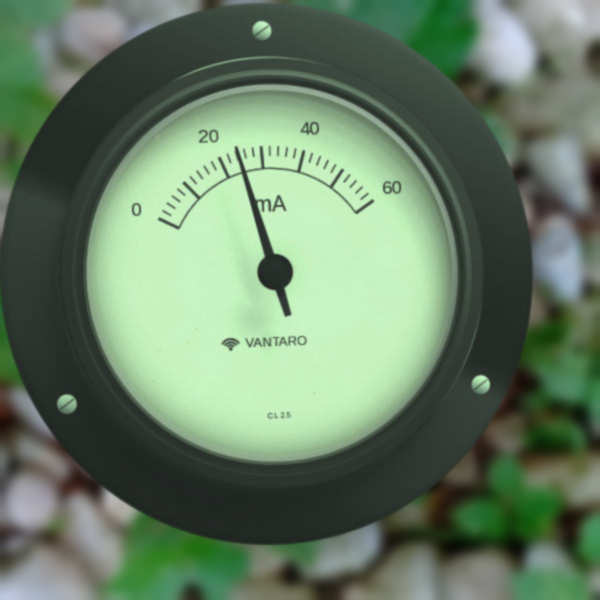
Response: 24 mA
